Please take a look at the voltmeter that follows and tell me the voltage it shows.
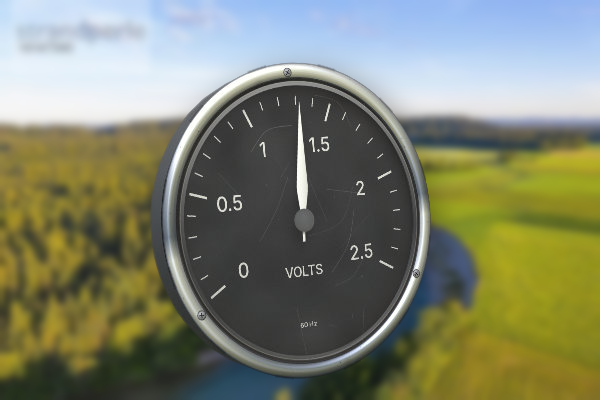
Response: 1.3 V
